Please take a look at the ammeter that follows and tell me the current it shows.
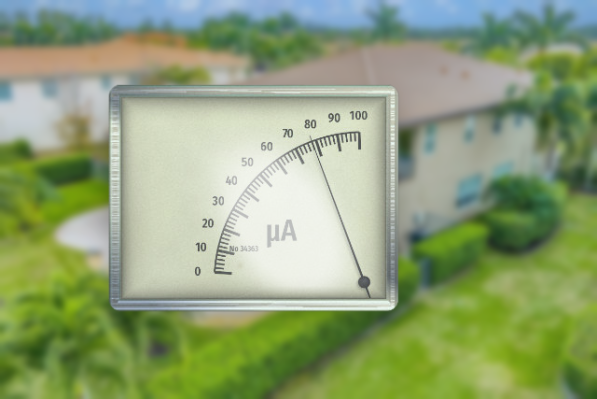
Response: 78 µA
